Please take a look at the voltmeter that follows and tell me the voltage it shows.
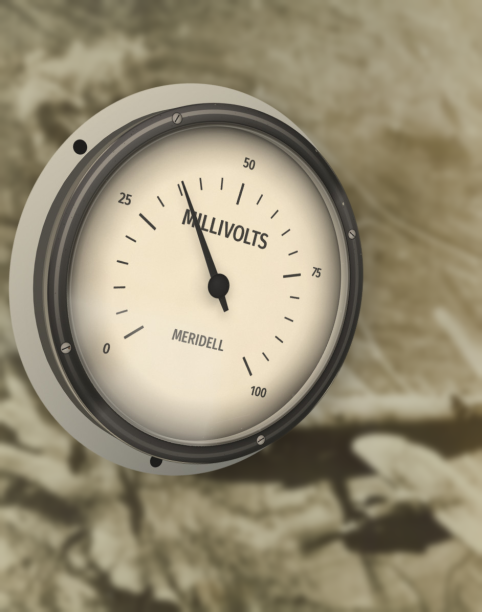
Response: 35 mV
